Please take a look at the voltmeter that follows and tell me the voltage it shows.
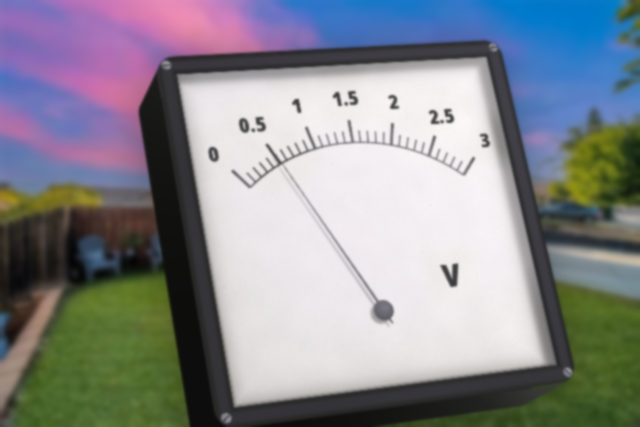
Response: 0.5 V
